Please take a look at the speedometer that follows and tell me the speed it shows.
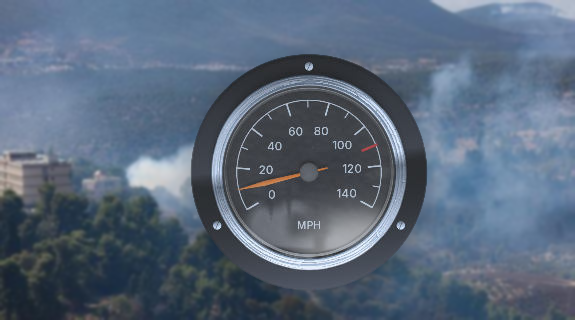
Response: 10 mph
